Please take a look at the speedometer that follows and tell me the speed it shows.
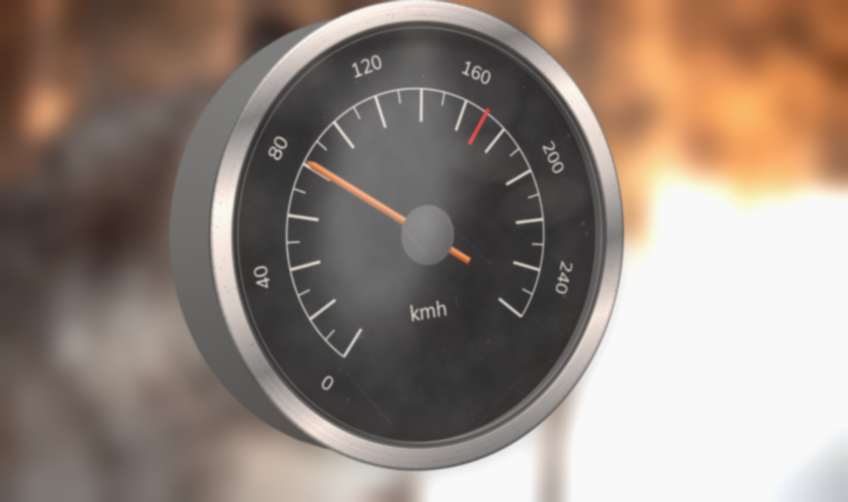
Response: 80 km/h
